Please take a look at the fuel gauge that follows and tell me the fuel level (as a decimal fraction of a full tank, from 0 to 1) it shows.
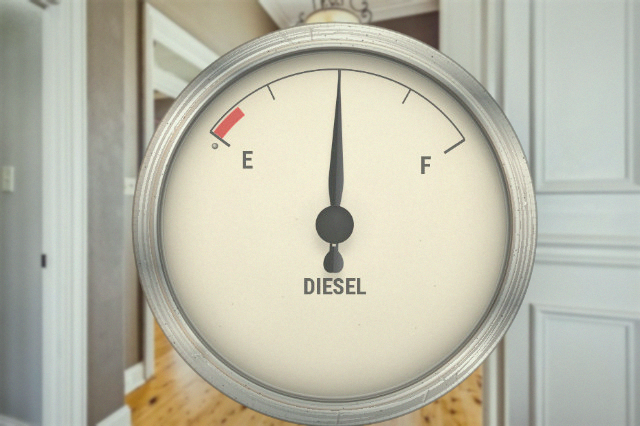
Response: 0.5
